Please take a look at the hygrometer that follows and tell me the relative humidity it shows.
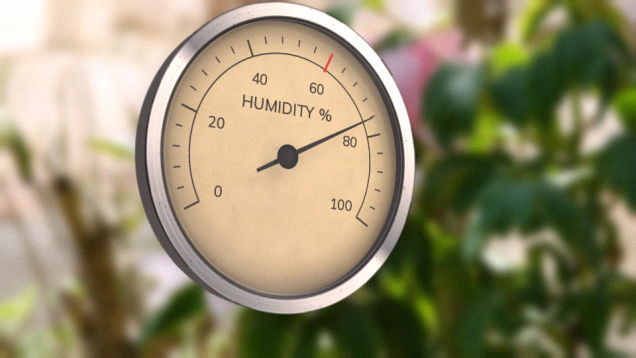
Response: 76 %
